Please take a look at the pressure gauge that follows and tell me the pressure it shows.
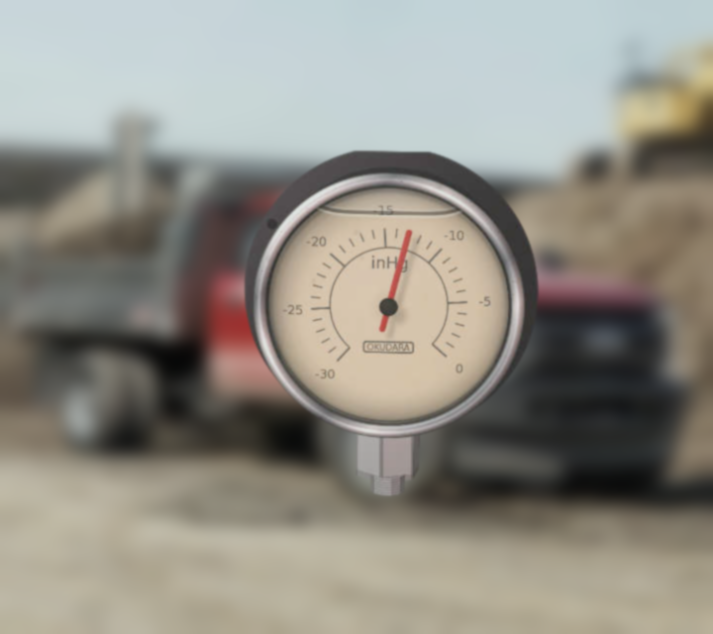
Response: -13 inHg
